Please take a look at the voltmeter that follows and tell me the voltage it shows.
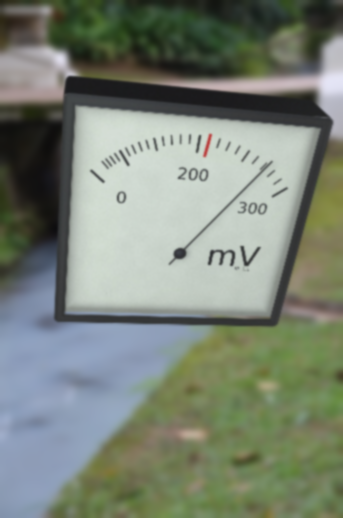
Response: 270 mV
